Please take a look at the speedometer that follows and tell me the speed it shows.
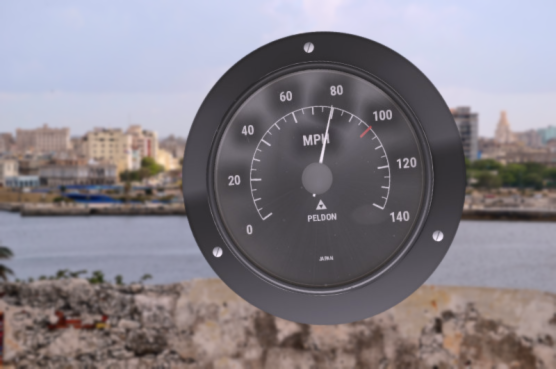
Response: 80 mph
